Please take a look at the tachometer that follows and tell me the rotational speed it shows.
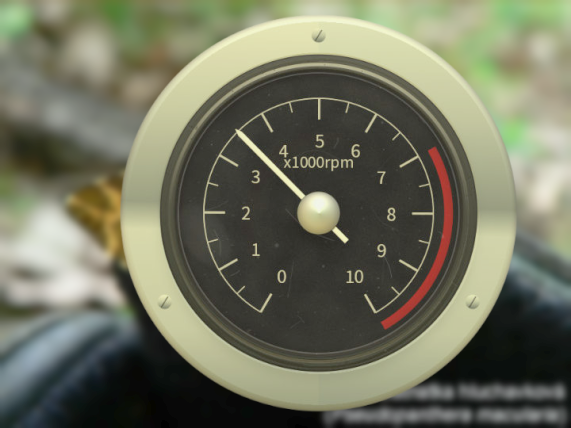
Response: 3500 rpm
